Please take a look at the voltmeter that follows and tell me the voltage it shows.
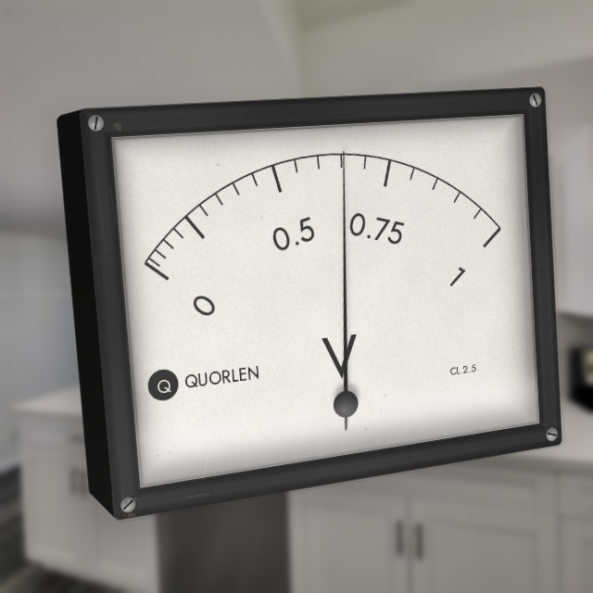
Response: 0.65 V
